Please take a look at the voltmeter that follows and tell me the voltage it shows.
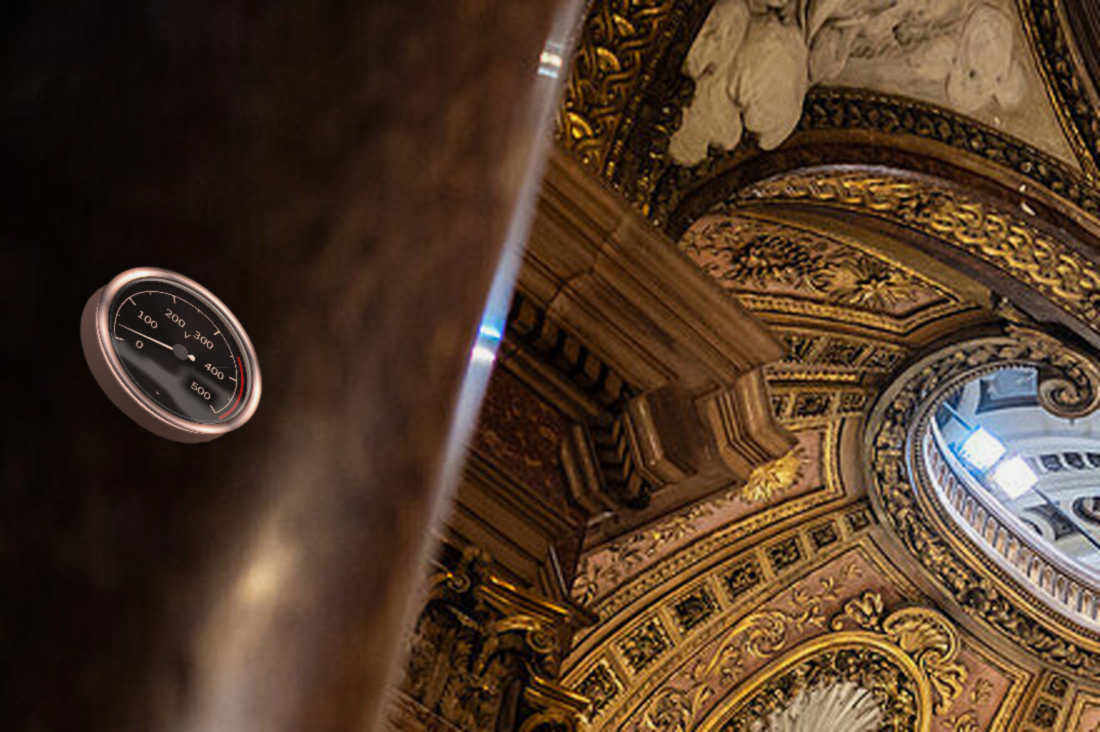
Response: 25 V
